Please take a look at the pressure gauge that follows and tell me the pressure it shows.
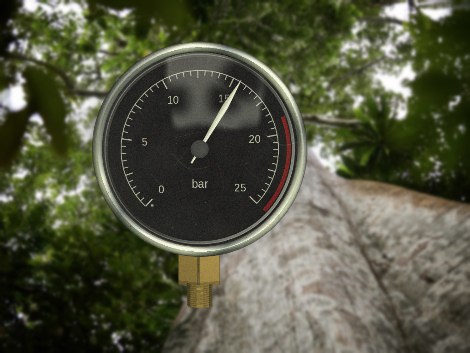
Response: 15.5 bar
